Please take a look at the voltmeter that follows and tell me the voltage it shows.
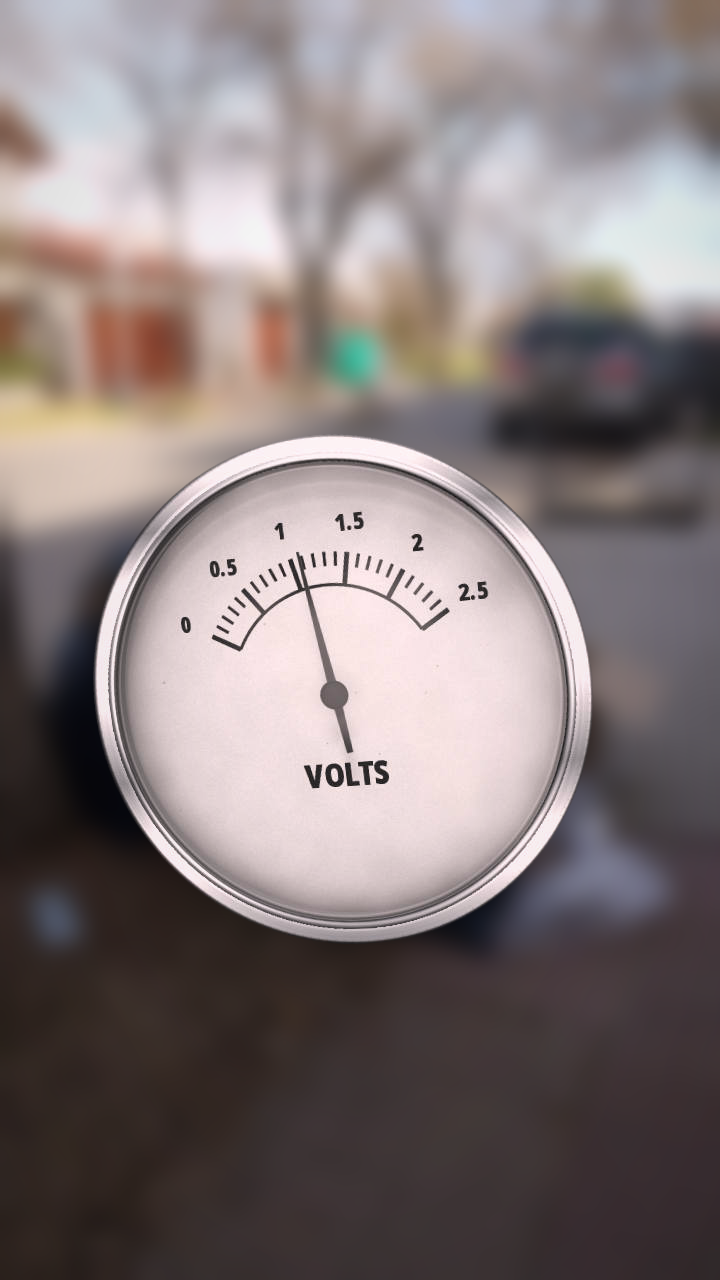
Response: 1.1 V
